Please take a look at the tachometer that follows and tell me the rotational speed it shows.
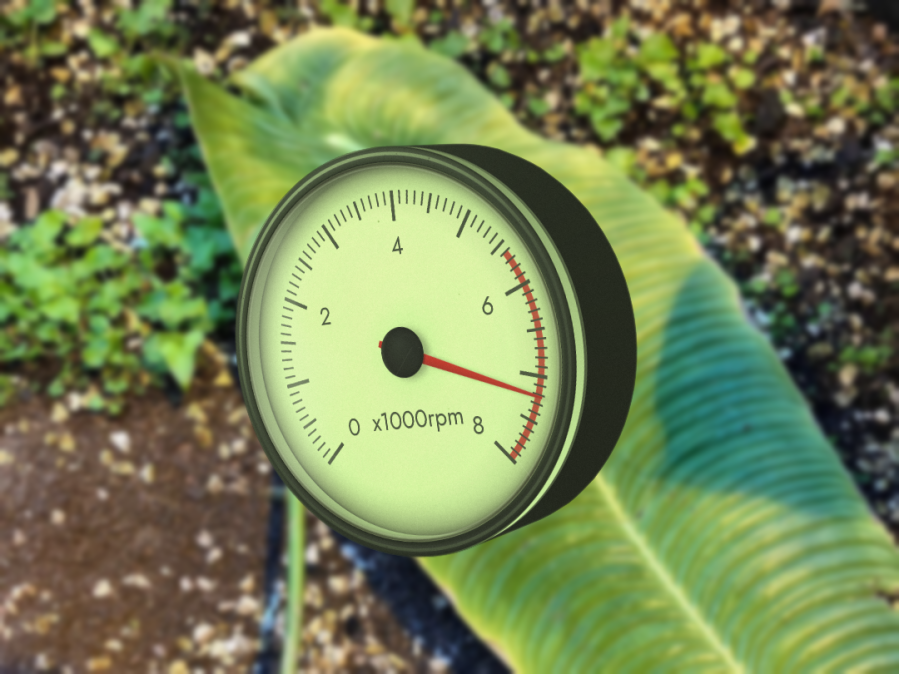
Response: 7200 rpm
